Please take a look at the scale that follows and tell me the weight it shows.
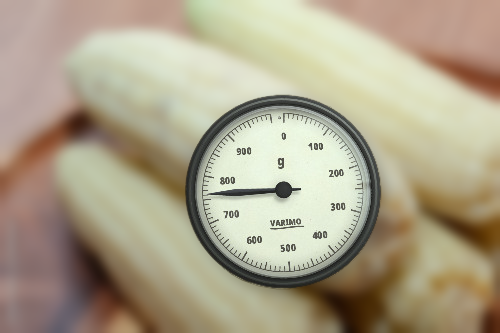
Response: 760 g
